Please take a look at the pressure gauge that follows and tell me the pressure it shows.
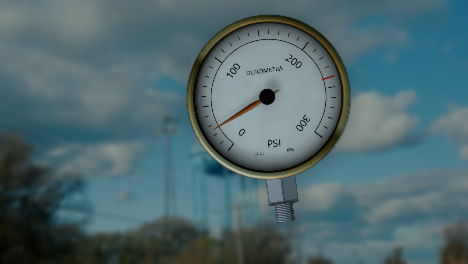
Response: 25 psi
